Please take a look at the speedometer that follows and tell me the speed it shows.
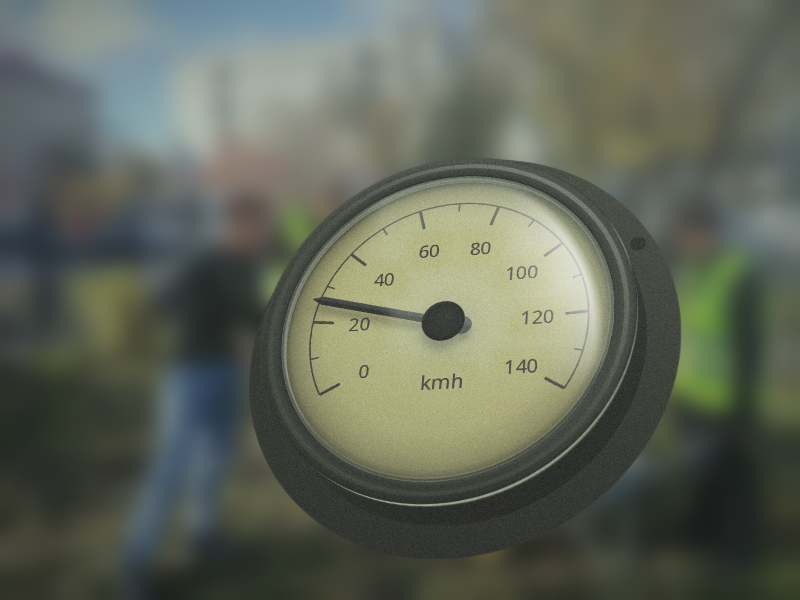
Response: 25 km/h
